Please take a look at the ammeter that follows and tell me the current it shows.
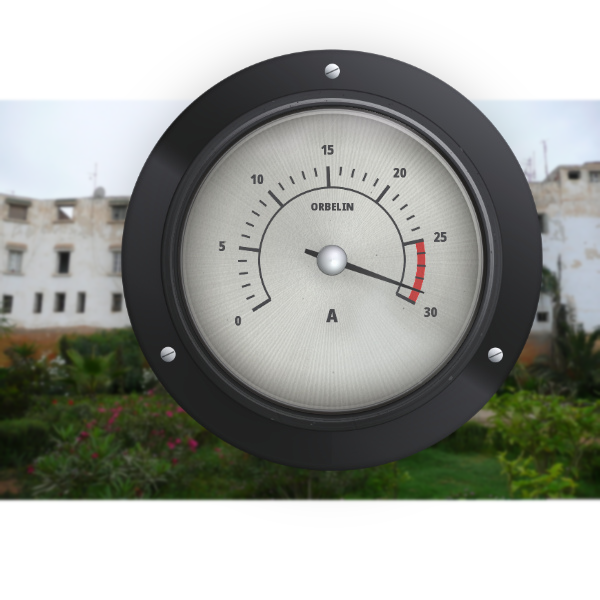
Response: 29 A
